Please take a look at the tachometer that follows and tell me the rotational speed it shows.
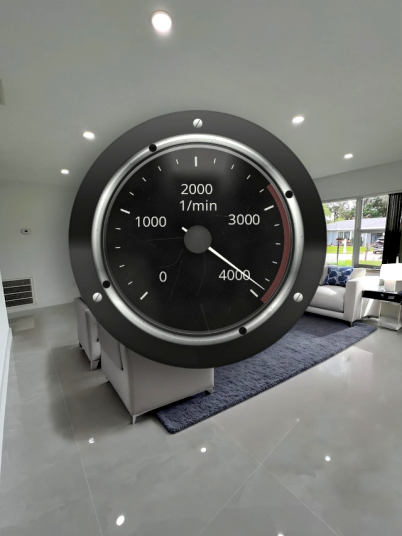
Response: 3900 rpm
